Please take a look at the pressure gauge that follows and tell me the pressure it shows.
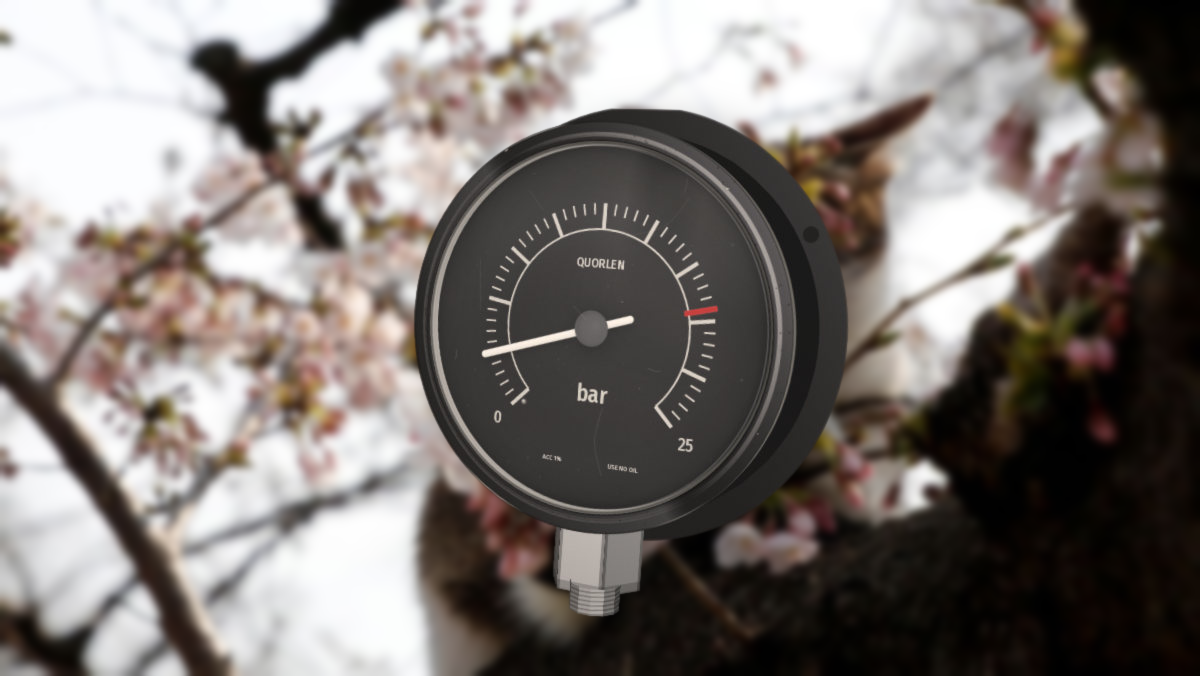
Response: 2.5 bar
